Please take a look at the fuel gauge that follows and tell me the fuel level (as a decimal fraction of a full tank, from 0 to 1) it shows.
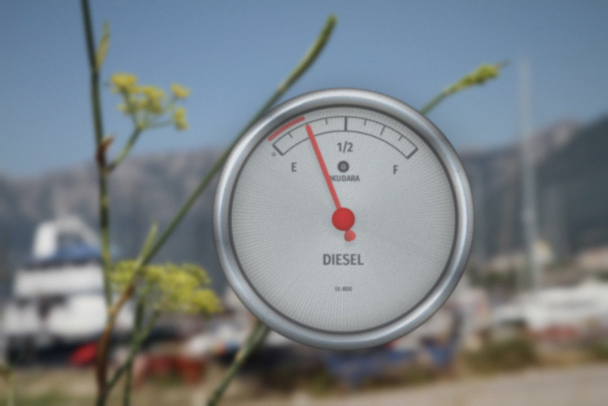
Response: 0.25
